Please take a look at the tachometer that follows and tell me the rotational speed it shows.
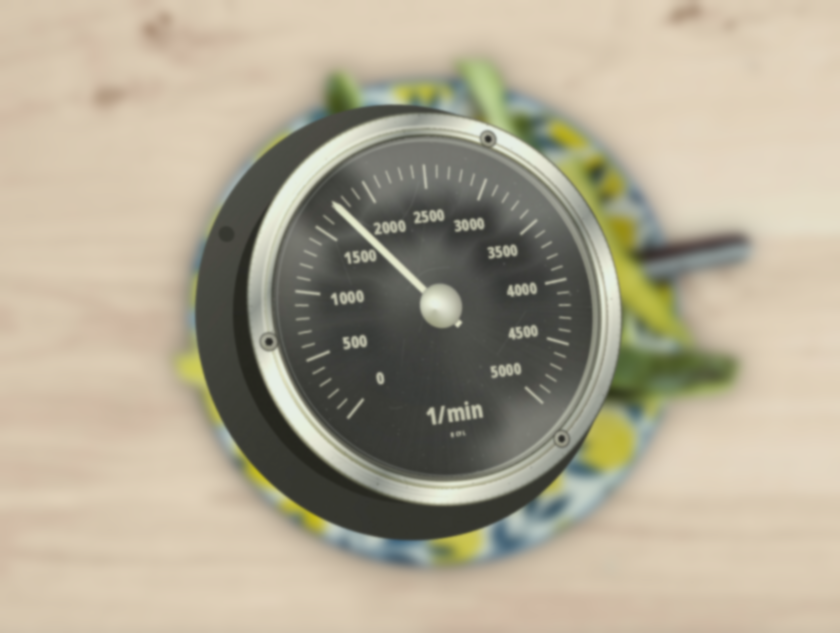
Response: 1700 rpm
